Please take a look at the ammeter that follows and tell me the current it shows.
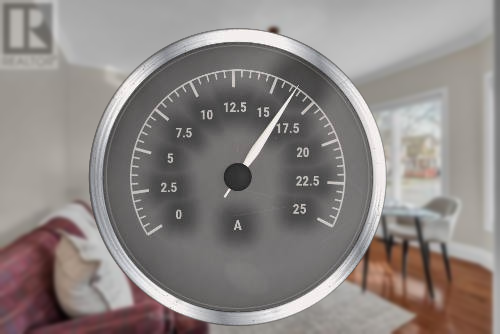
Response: 16.25 A
